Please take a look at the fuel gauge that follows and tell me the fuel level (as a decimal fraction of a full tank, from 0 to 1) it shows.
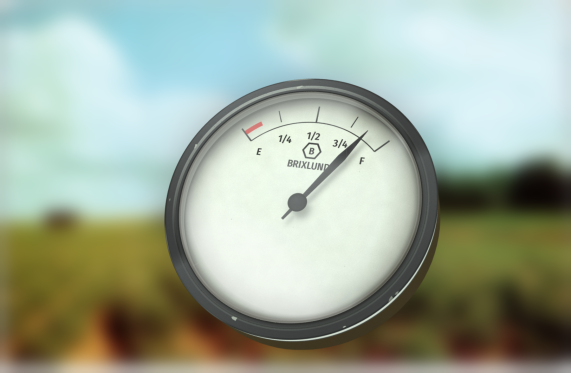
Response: 0.875
